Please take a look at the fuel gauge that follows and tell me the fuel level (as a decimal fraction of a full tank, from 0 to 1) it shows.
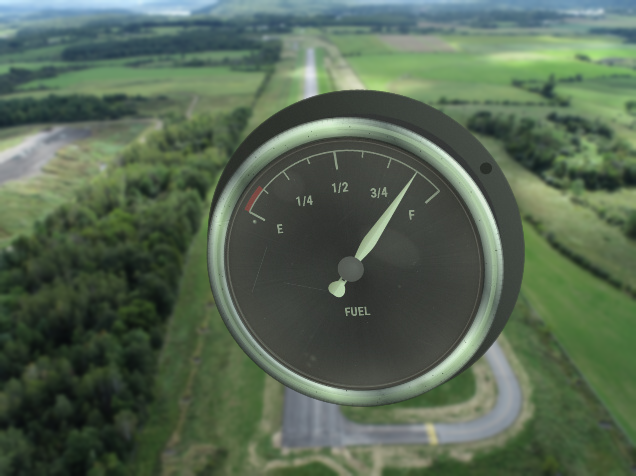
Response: 0.875
